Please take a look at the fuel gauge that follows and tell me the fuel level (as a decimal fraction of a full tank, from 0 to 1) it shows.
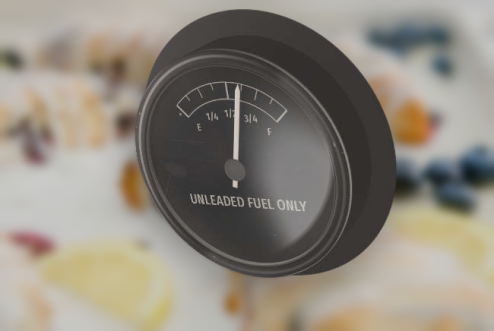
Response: 0.625
